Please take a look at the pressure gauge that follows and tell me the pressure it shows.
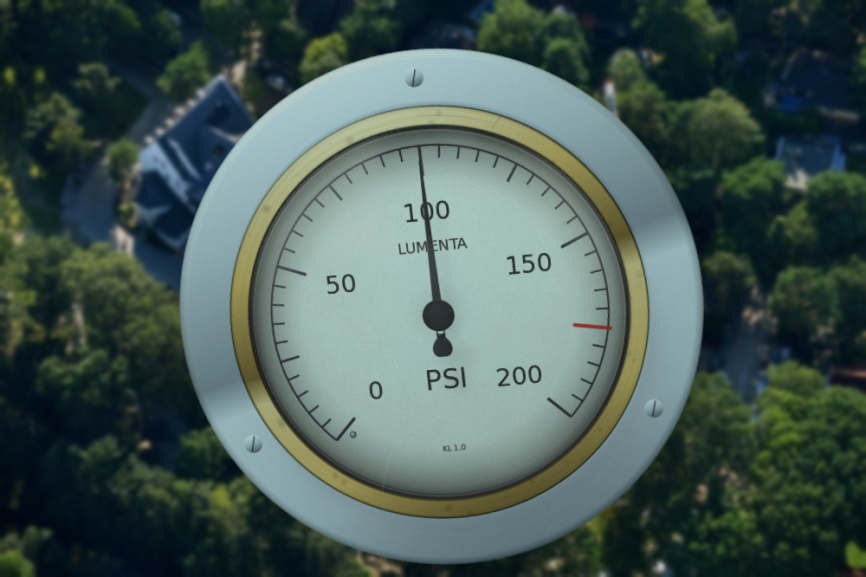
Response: 100 psi
